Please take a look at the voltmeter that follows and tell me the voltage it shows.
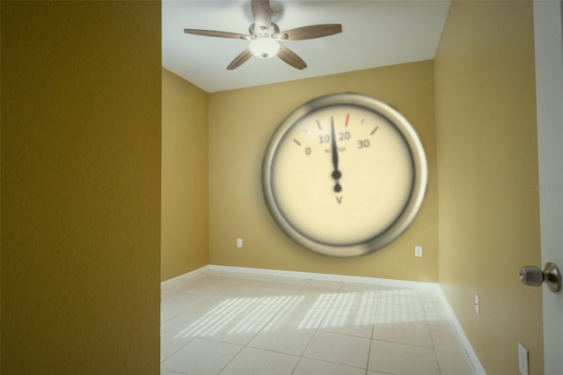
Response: 15 V
